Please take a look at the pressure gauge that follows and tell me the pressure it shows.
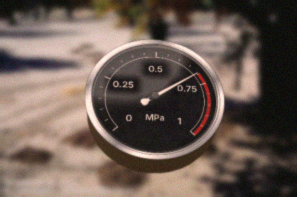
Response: 0.7 MPa
